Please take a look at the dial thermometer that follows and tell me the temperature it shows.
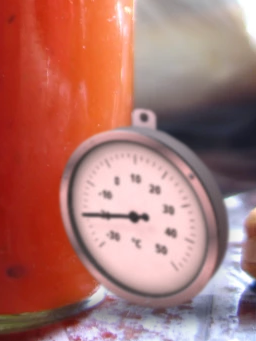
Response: -20 °C
